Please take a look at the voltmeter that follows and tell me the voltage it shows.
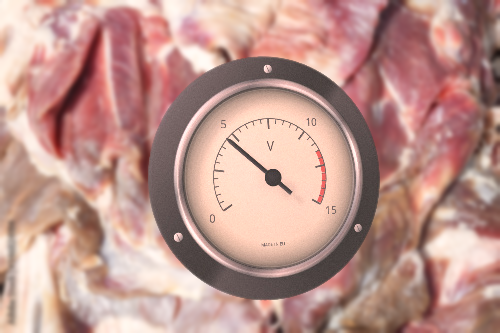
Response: 4.5 V
